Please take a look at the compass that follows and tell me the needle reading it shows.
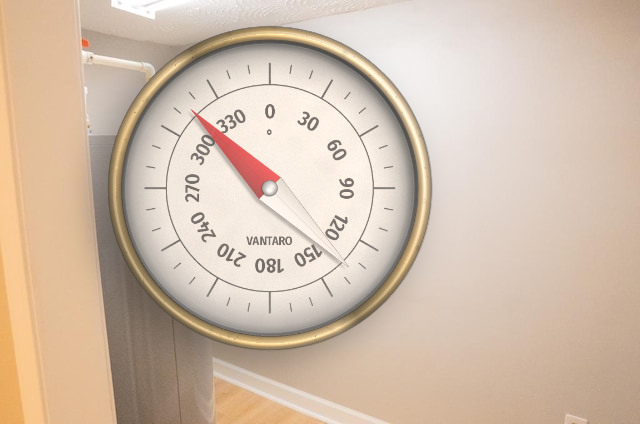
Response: 315 °
